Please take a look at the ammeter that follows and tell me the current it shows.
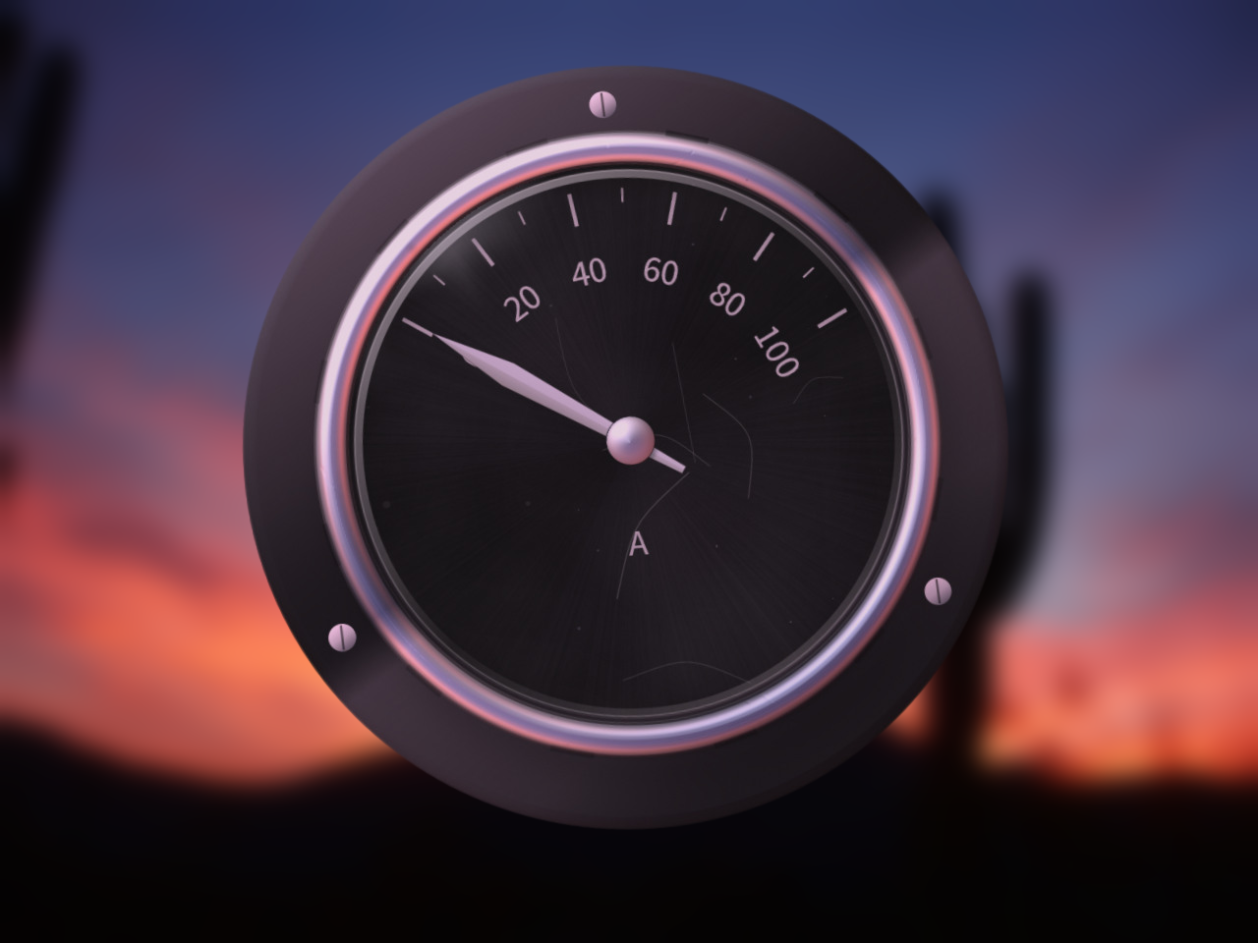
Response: 0 A
